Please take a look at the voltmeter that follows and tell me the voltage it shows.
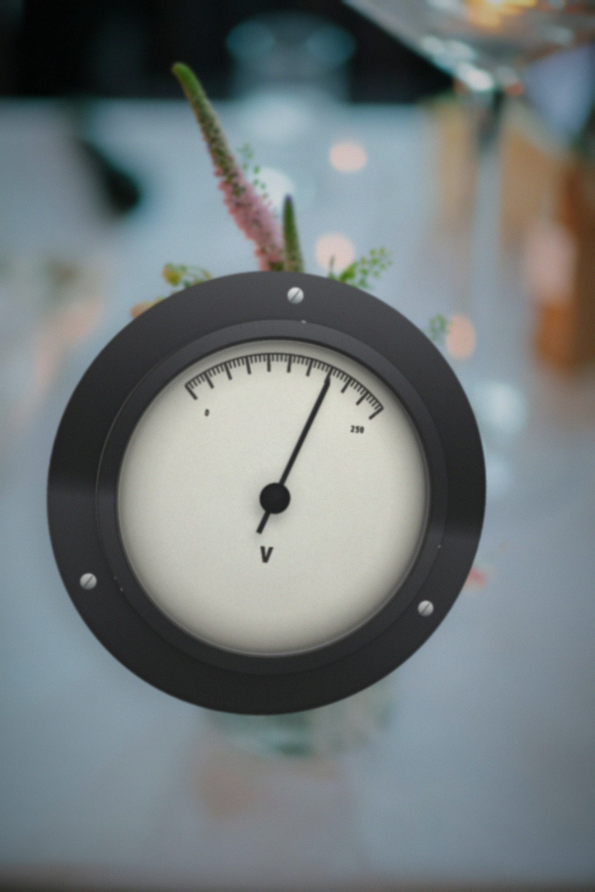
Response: 175 V
